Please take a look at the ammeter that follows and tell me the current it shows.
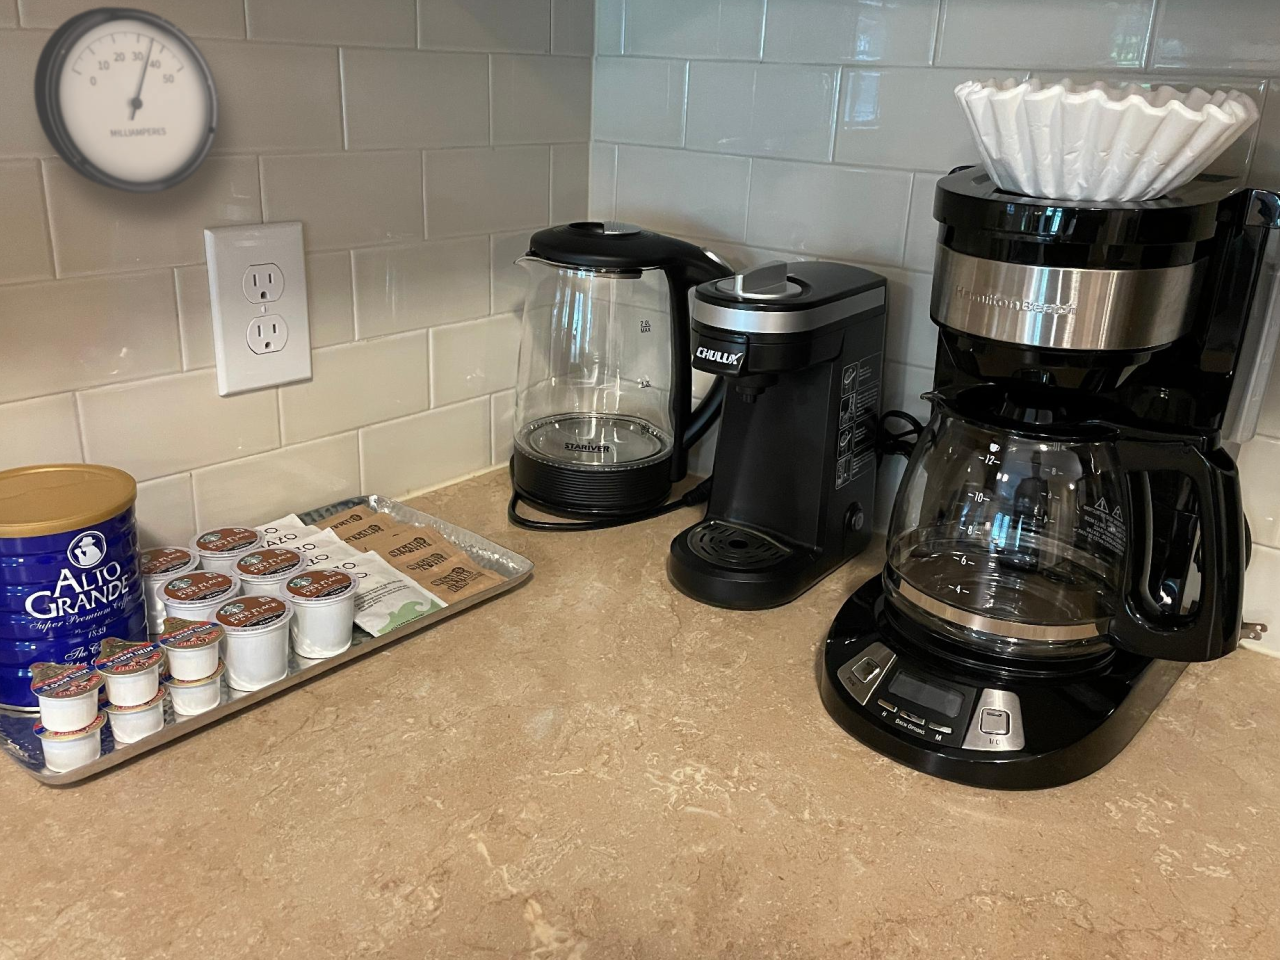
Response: 35 mA
